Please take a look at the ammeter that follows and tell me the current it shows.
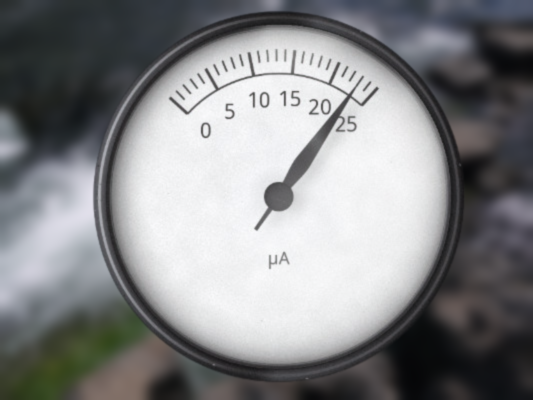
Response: 23 µA
